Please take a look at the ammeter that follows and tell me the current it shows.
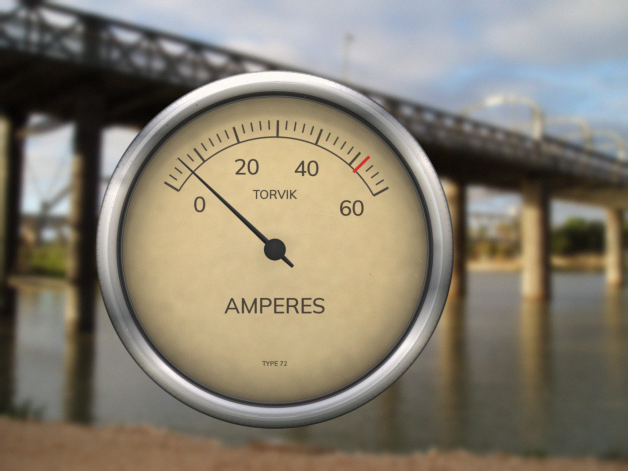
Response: 6 A
